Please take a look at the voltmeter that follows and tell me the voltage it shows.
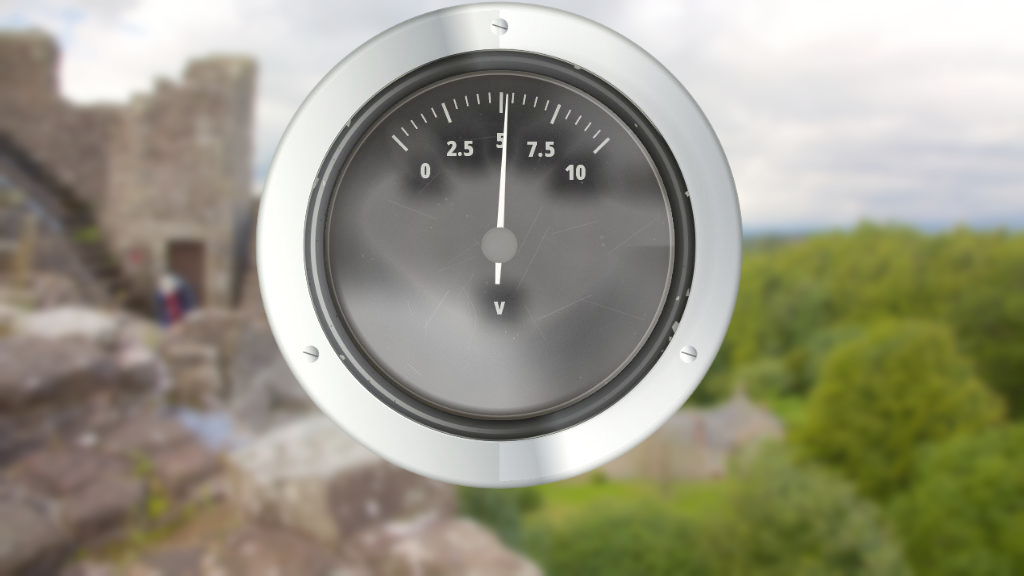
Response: 5.25 V
